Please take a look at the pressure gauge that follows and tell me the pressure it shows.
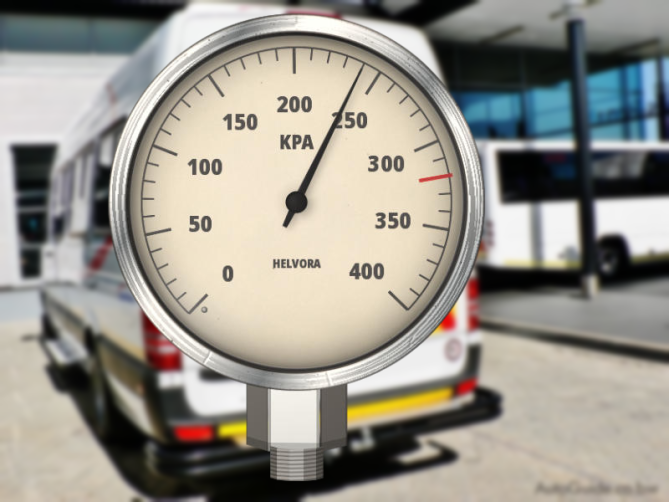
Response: 240 kPa
